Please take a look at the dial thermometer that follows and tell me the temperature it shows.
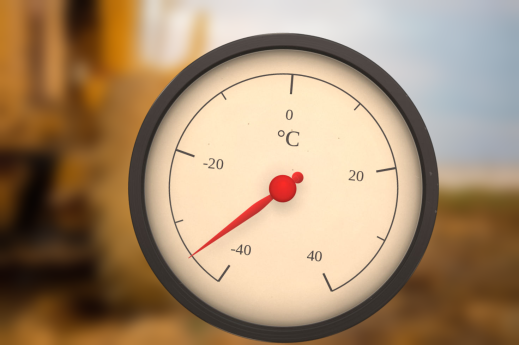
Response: -35 °C
